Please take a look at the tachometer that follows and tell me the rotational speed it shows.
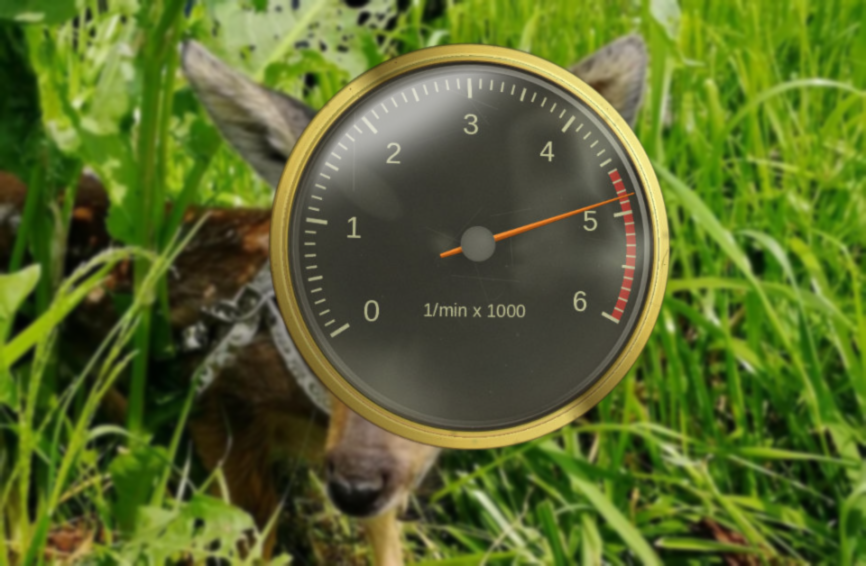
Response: 4850 rpm
